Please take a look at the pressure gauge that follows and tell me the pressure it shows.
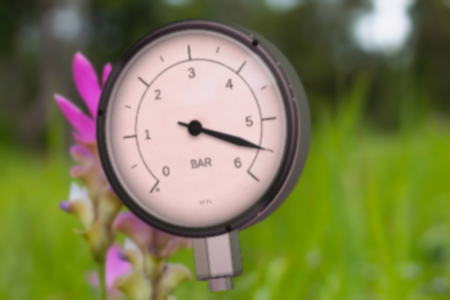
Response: 5.5 bar
